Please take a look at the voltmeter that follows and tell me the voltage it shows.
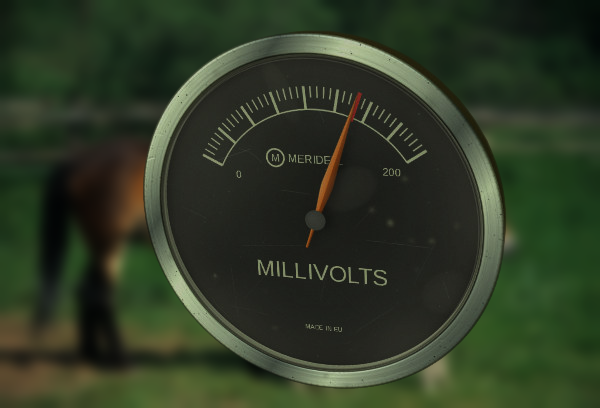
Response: 140 mV
